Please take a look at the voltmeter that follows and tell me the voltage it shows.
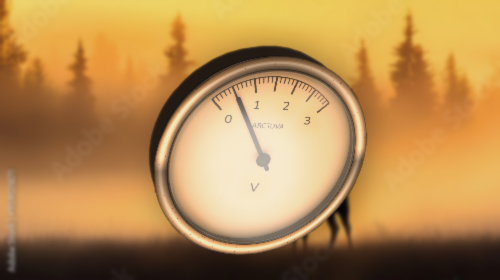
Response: 0.5 V
